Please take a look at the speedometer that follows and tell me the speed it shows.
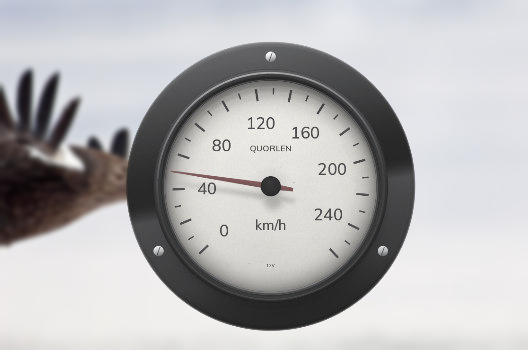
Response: 50 km/h
